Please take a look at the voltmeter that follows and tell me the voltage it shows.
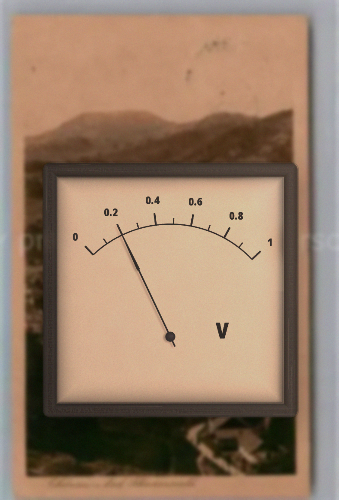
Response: 0.2 V
